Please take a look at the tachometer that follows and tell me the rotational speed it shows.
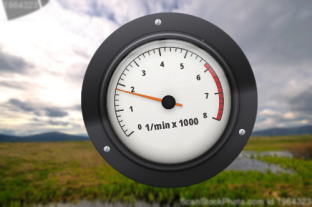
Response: 1800 rpm
